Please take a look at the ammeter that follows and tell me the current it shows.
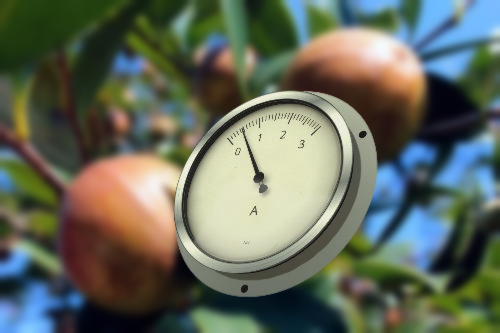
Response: 0.5 A
